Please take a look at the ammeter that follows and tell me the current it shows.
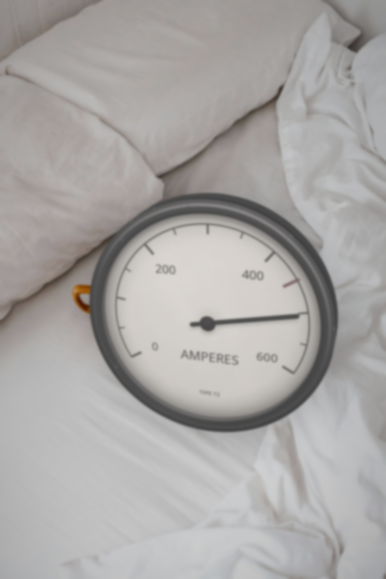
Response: 500 A
